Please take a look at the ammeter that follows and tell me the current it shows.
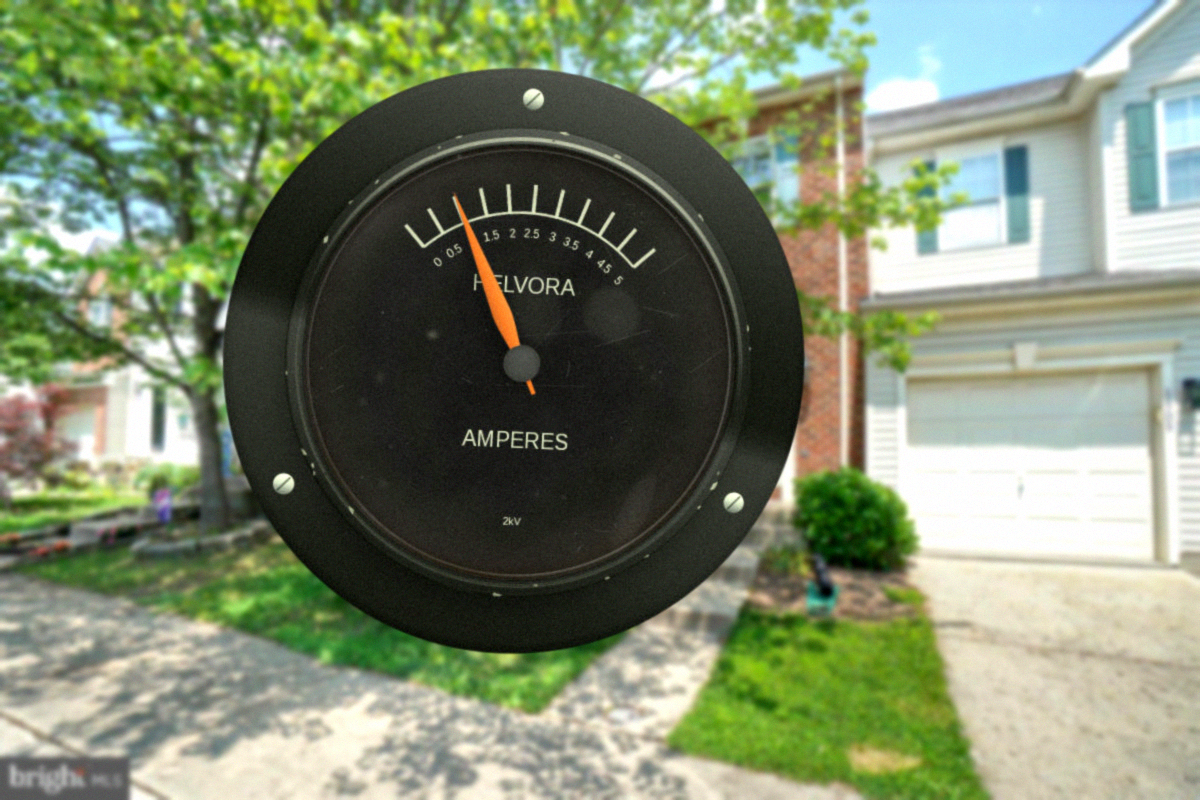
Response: 1 A
